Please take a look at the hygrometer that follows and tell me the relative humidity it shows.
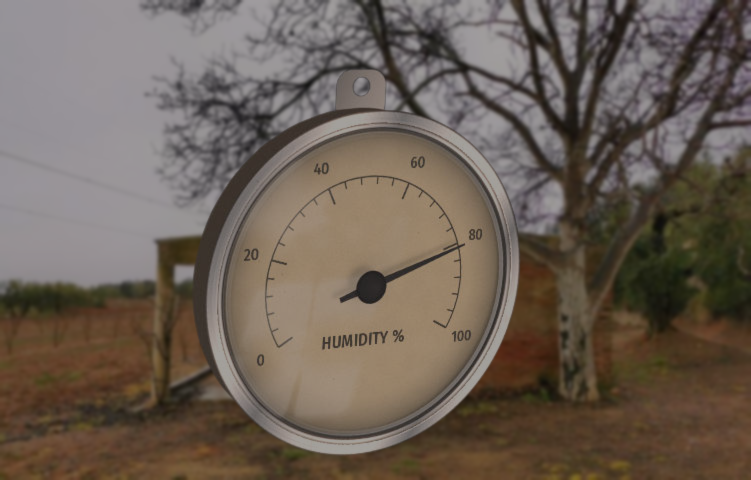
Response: 80 %
